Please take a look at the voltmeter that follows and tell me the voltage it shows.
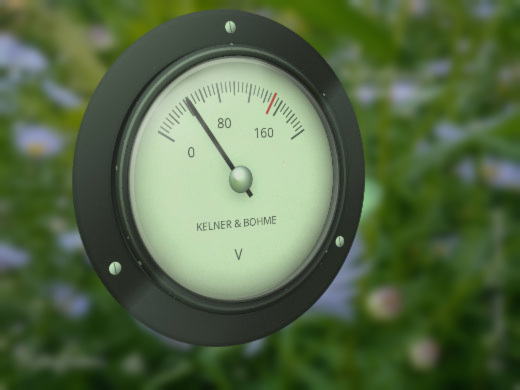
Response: 40 V
